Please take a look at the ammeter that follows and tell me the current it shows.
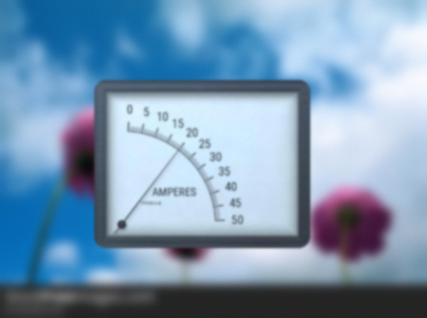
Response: 20 A
